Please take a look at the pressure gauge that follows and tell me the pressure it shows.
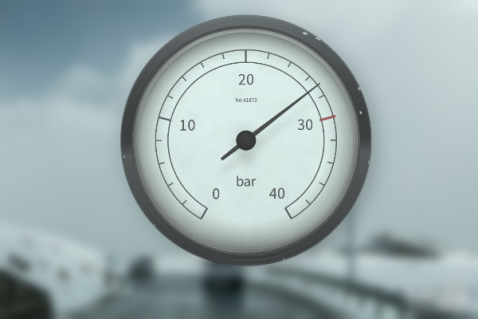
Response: 27 bar
